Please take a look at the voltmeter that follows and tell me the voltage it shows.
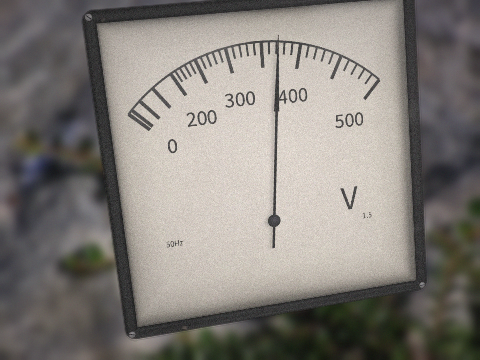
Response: 370 V
